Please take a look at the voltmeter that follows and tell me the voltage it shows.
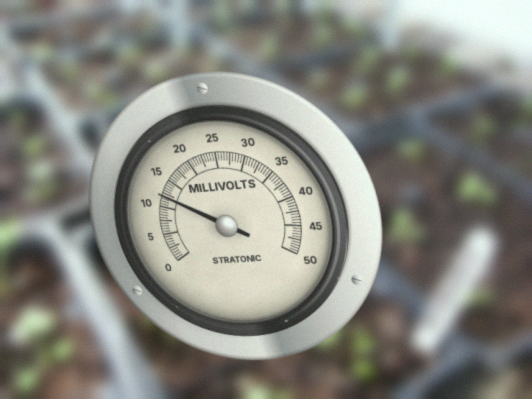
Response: 12.5 mV
